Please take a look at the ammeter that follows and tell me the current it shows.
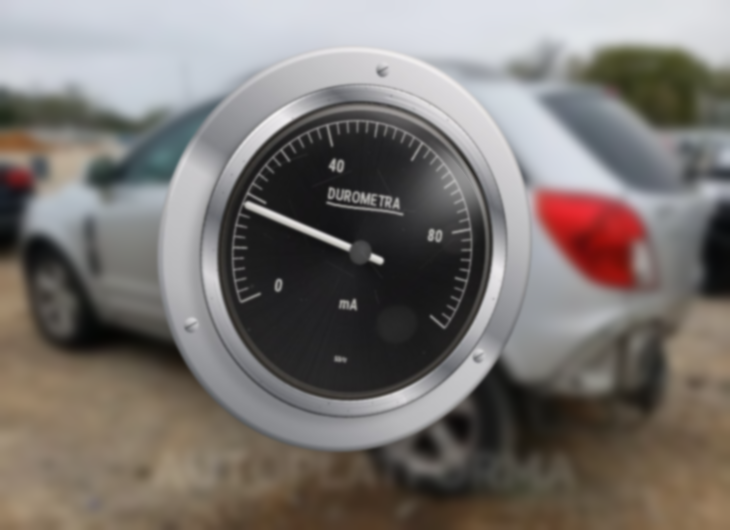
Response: 18 mA
